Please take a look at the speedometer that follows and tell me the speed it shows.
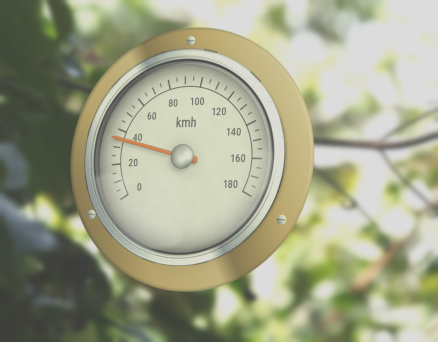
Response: 35 km/h
